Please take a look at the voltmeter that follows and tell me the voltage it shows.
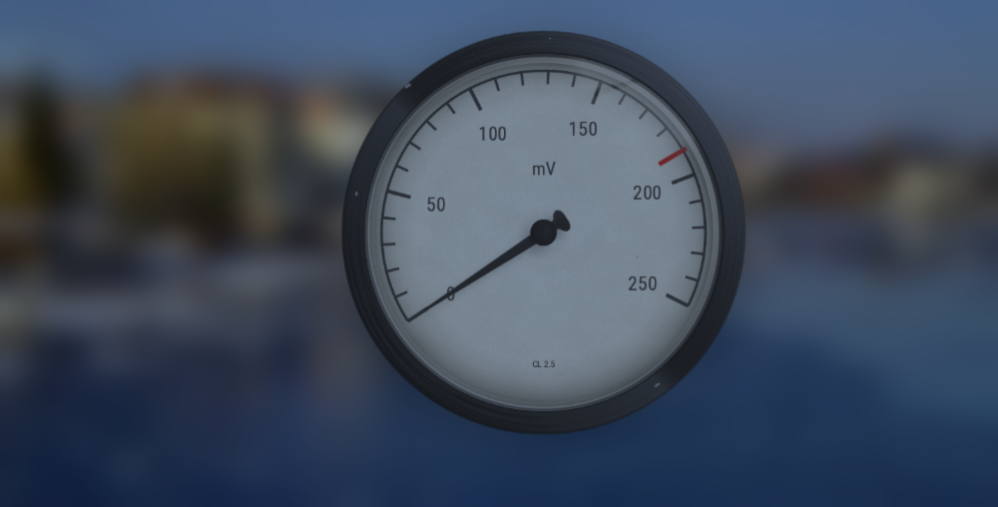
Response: 0 mV
